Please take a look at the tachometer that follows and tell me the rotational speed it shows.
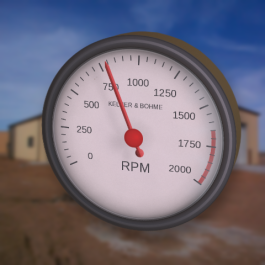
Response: 800 rpm
